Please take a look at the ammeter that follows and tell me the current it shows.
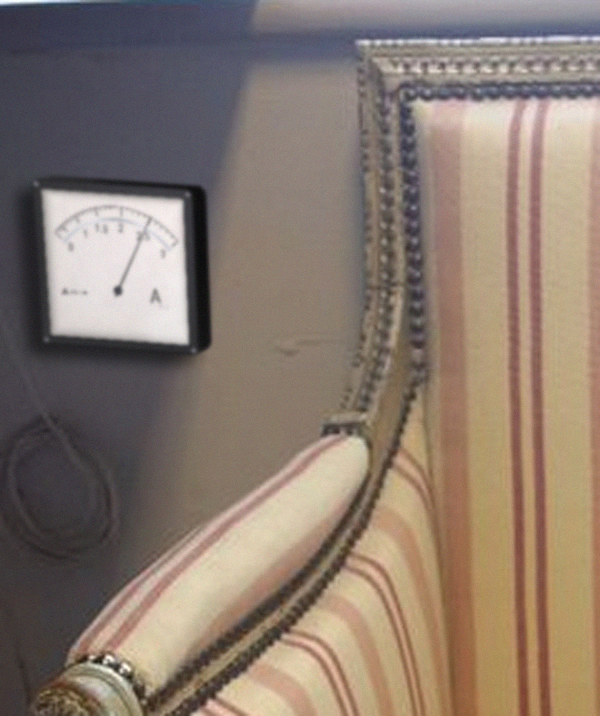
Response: 2.5 A
